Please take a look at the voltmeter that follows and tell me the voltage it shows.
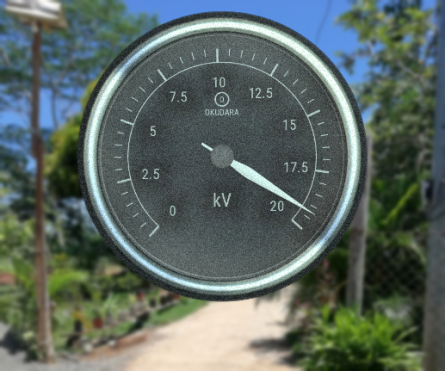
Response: 19.25 kV
